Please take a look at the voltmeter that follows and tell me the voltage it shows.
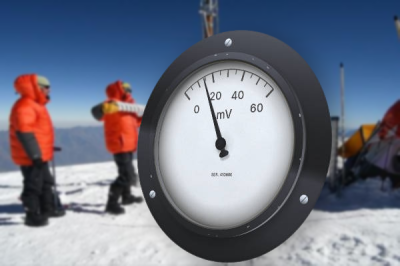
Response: 15 mV
